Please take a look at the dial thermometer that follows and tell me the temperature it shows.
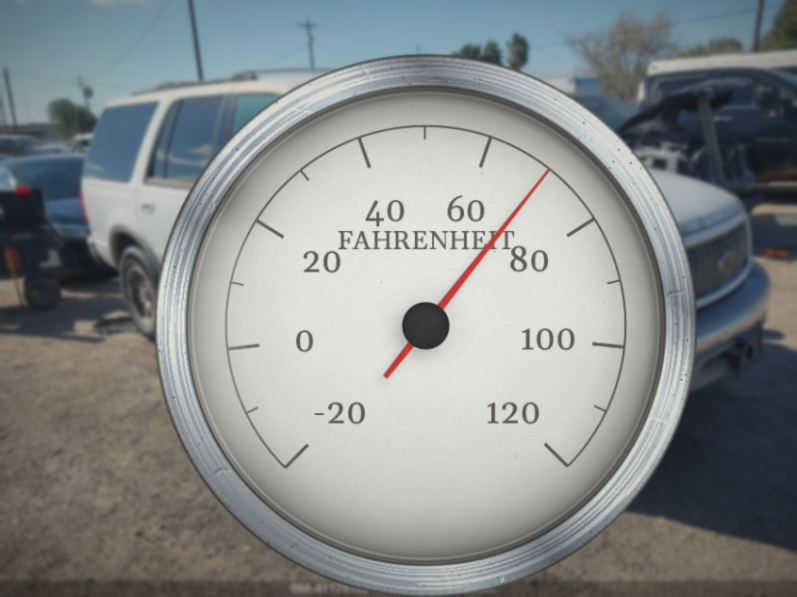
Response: 70 °F
